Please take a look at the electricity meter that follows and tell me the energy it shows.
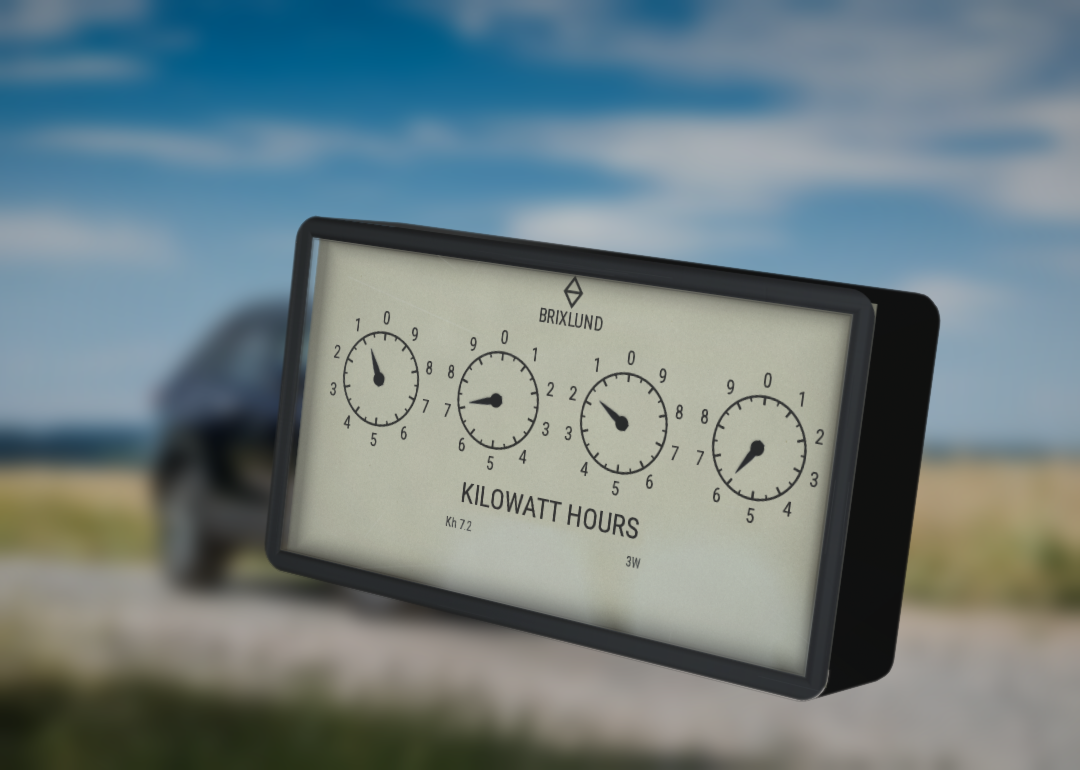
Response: 716 kWh
